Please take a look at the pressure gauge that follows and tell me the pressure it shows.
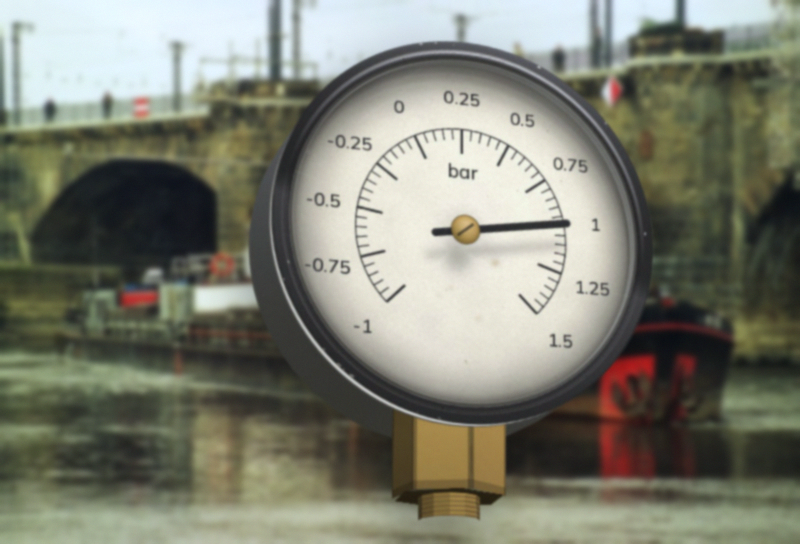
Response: 1 bar
